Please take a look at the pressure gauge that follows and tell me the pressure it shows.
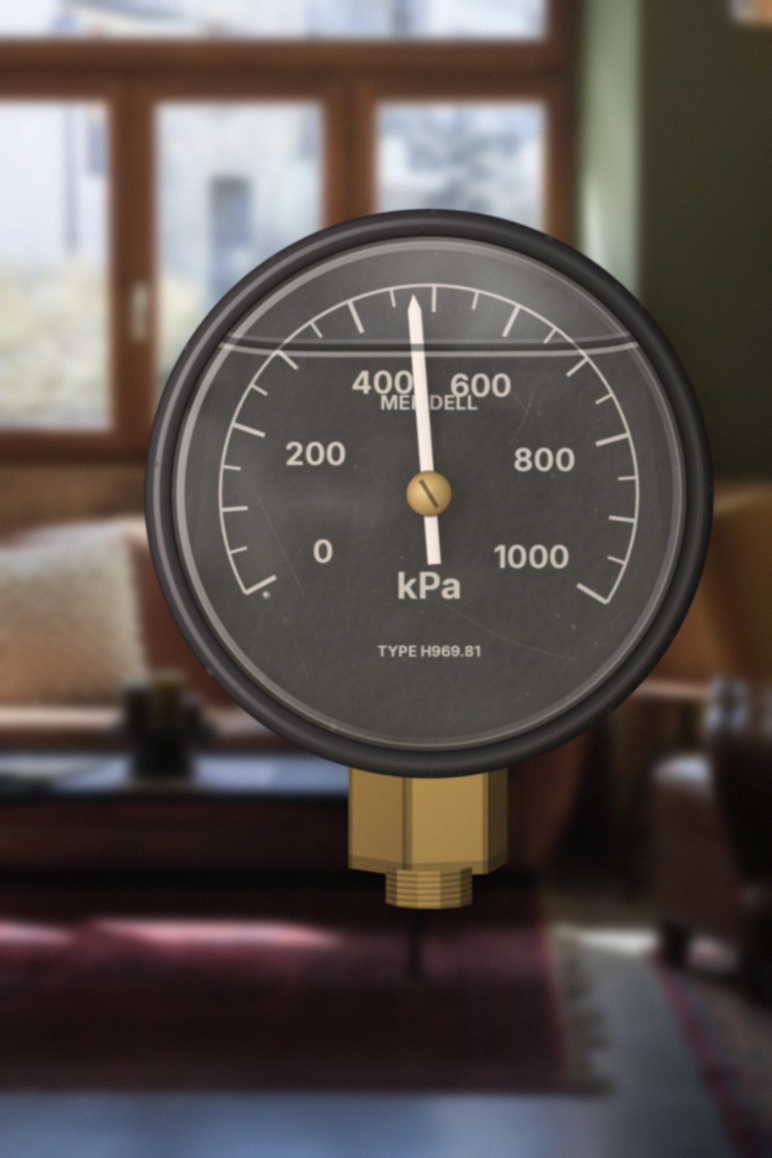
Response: 475 kPa
